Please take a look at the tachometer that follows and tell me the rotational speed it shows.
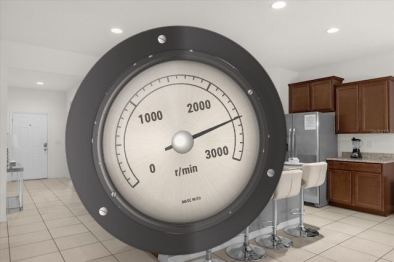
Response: 2500 rpm
